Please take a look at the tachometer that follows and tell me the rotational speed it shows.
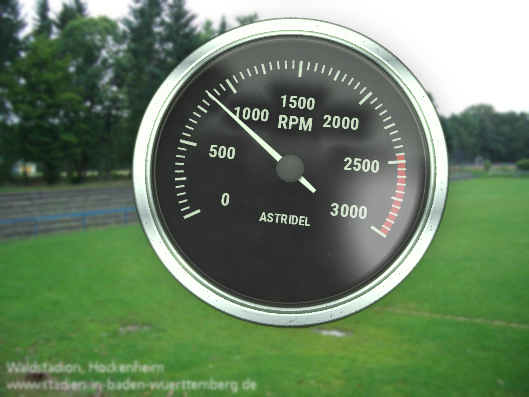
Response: 850 rpm
